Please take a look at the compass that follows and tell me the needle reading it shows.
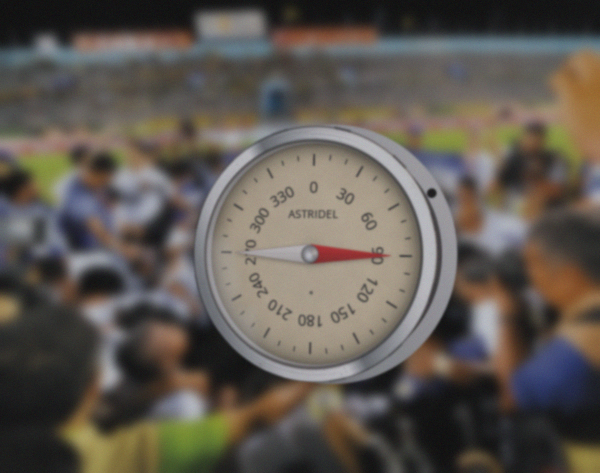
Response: 90 °
